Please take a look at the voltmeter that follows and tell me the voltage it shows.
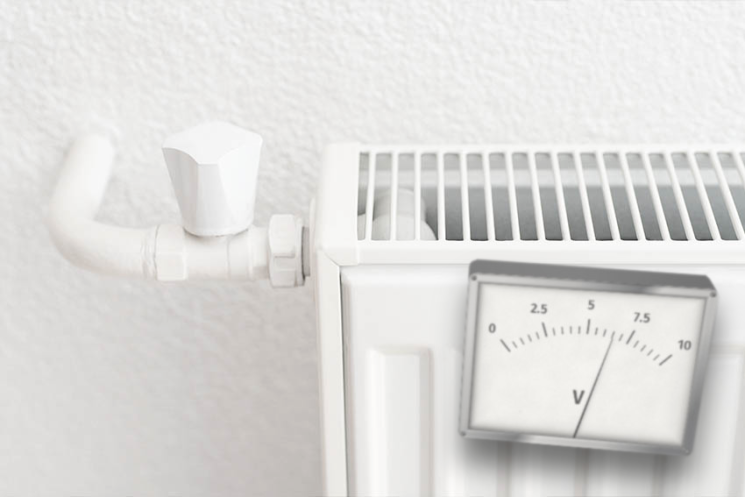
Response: 6.5 V
